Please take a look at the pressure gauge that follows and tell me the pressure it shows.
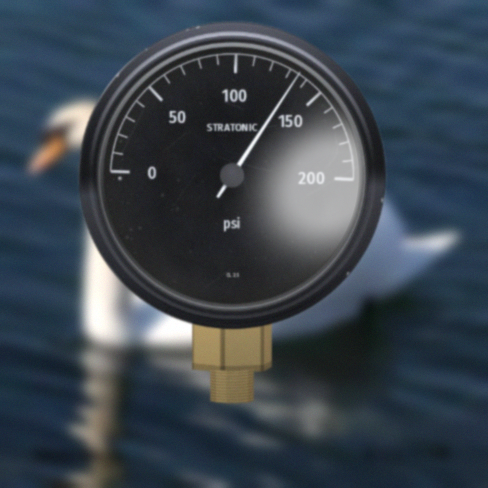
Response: 135 psi
